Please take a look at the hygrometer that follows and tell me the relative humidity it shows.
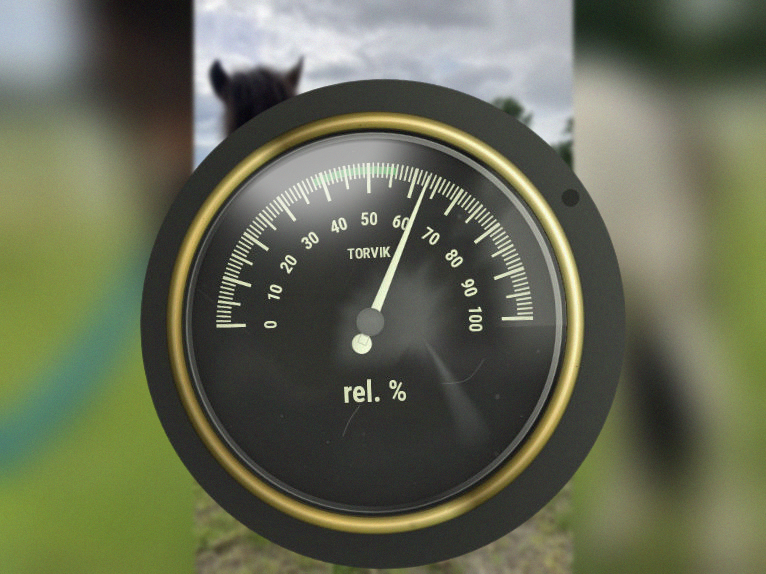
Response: 63 %
